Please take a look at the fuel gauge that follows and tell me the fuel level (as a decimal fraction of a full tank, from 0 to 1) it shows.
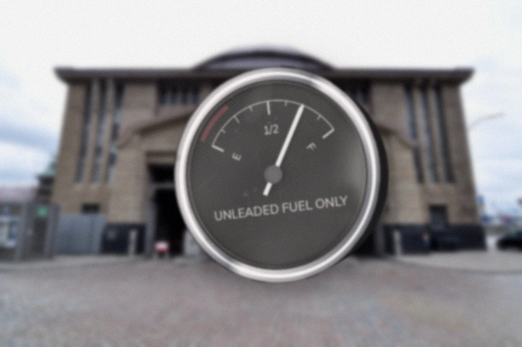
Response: 0.75
